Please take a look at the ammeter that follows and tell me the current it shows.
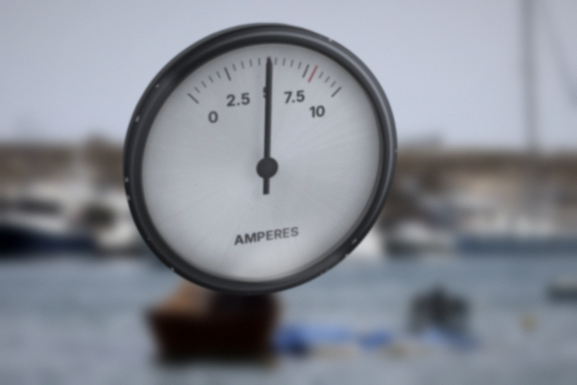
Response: 5 A
